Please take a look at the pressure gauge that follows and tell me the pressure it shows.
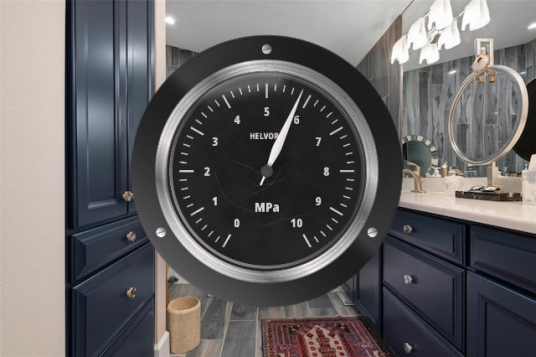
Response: 5.8 MPa
